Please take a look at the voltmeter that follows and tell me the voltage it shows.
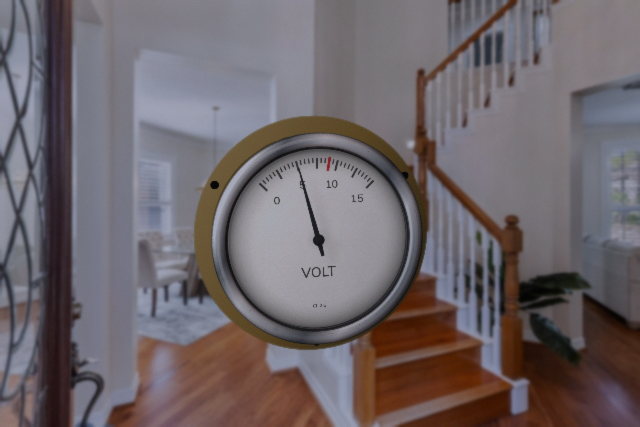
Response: 5 V
